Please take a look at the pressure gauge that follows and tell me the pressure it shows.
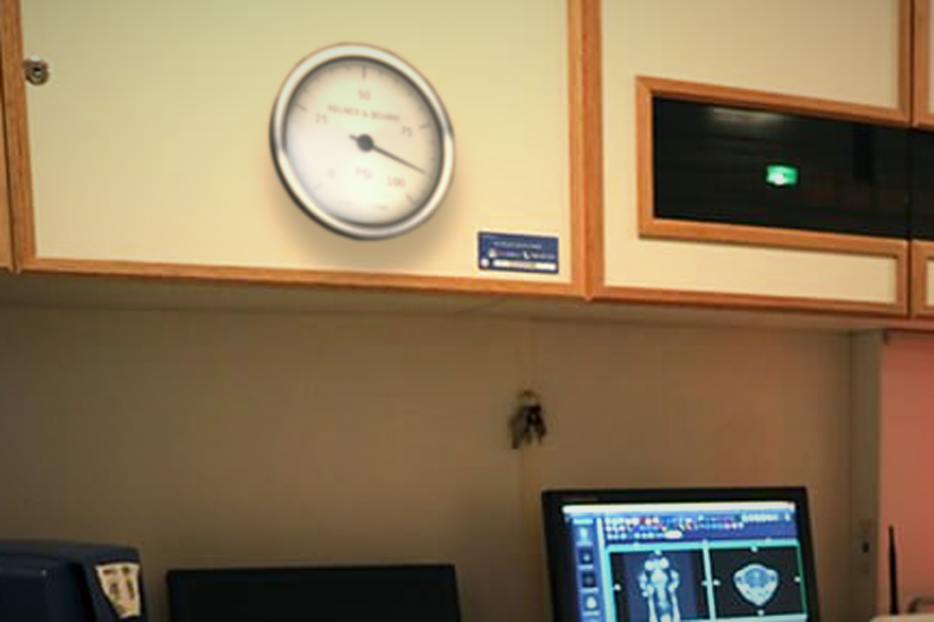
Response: 90 psi
